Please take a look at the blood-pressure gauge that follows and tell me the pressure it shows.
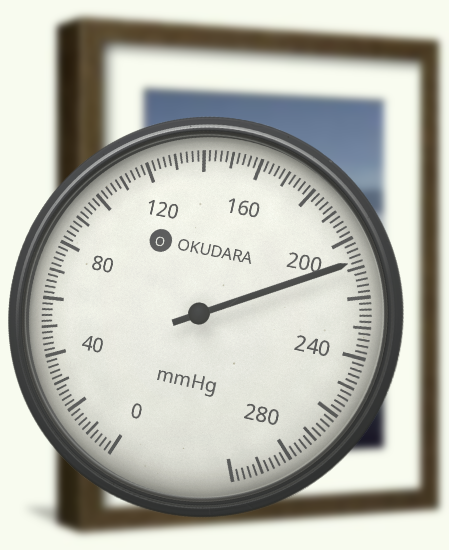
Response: 208 mmHg
